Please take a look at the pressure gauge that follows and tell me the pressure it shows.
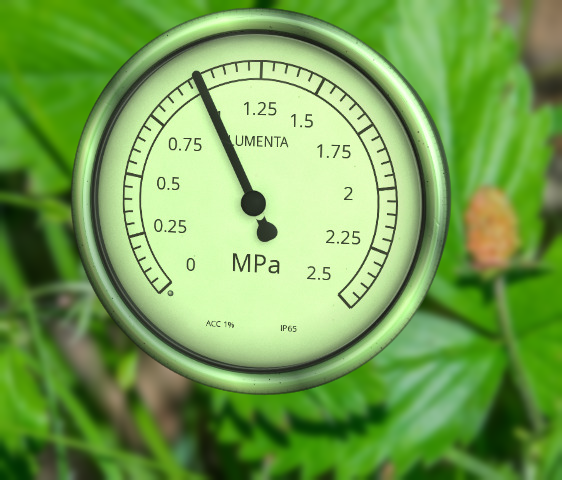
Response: 1 MPa
